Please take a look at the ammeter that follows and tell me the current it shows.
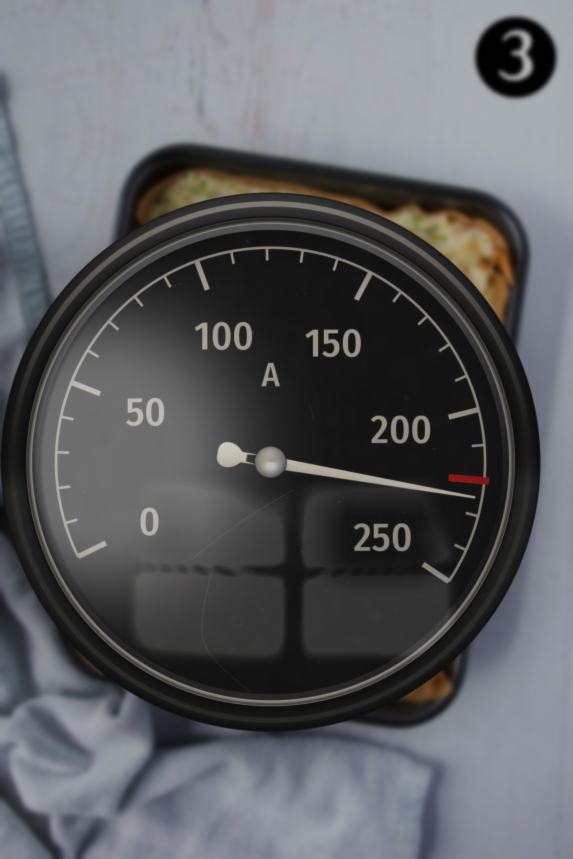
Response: 225 A
